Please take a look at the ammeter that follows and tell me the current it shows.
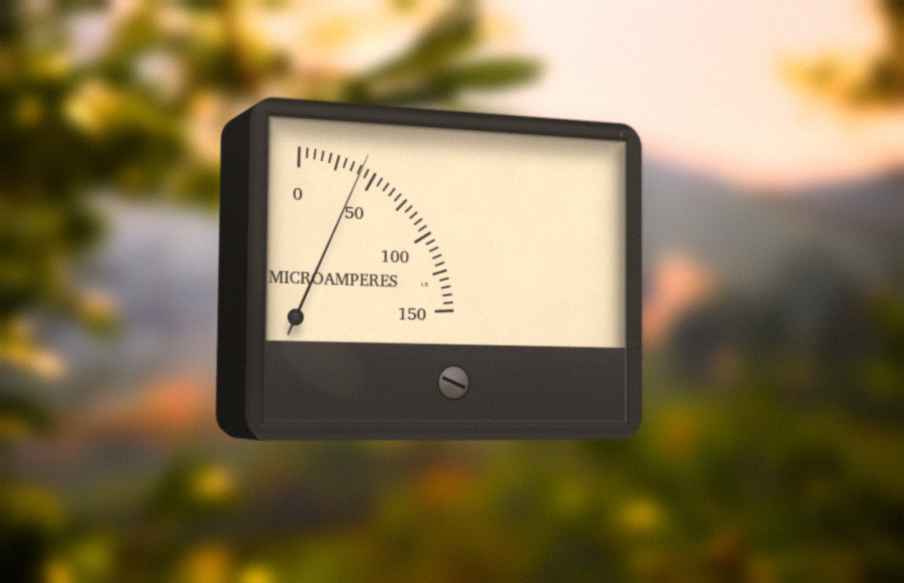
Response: 40 µA
